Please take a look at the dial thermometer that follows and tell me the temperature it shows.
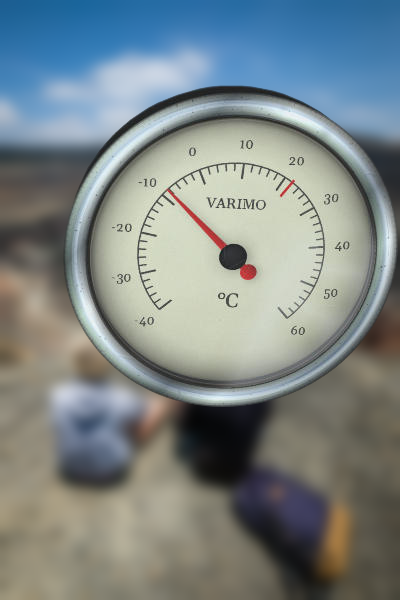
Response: -8 °C
